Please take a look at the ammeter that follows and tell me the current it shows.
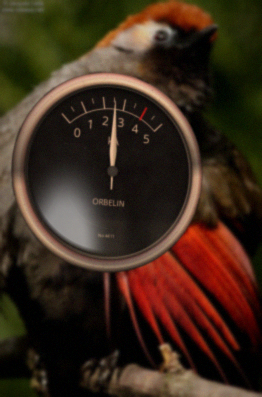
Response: 2.5 kA
